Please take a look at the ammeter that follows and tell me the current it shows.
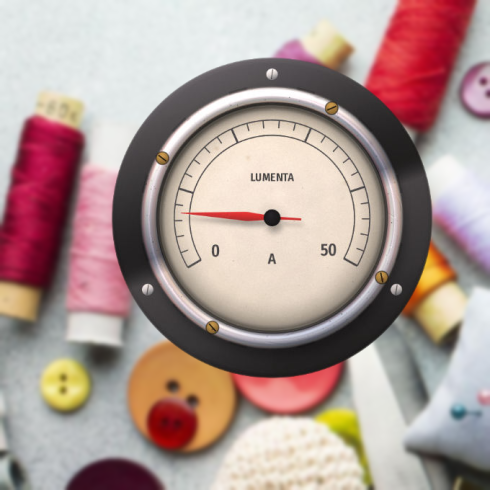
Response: 7 A
